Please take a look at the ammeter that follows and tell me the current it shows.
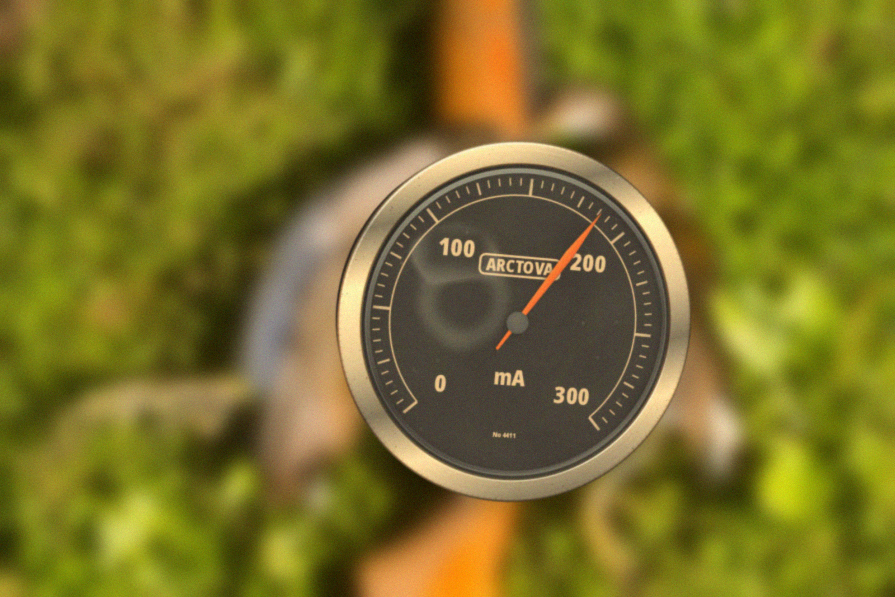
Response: 185 mA
